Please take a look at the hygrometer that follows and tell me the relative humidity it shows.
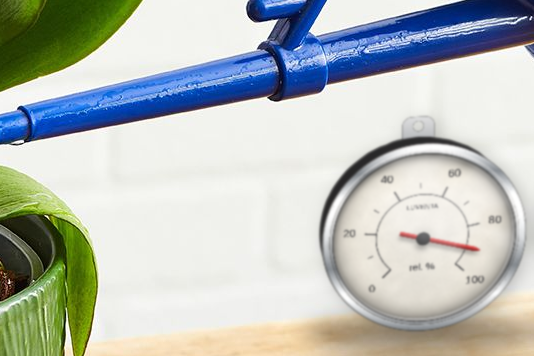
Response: 90 %
